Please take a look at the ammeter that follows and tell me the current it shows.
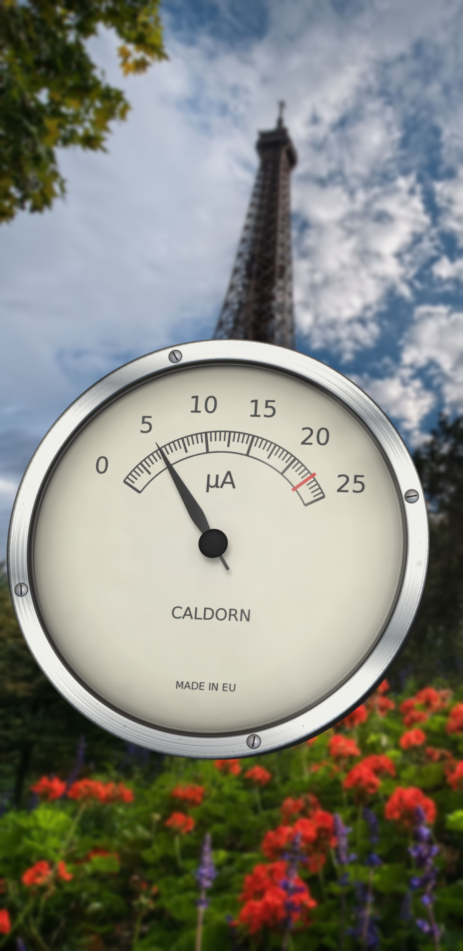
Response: 5 µA
